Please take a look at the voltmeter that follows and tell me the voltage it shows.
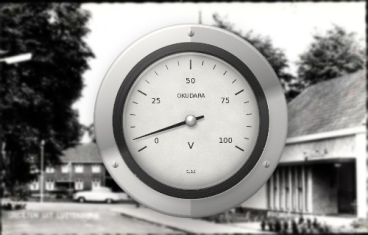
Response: 5 V
